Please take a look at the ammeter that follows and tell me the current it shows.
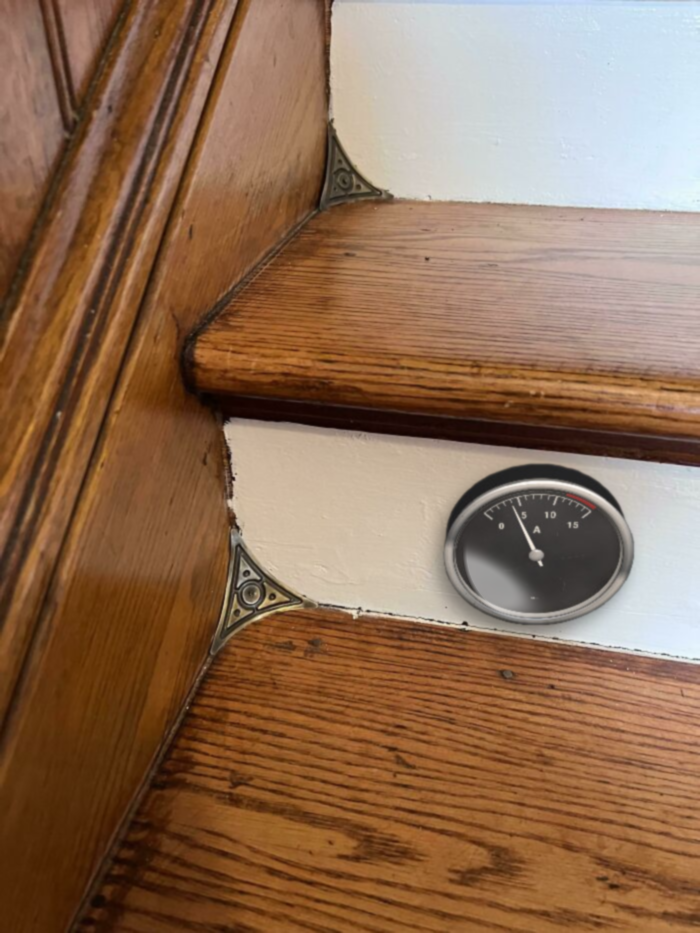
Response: 4 A
